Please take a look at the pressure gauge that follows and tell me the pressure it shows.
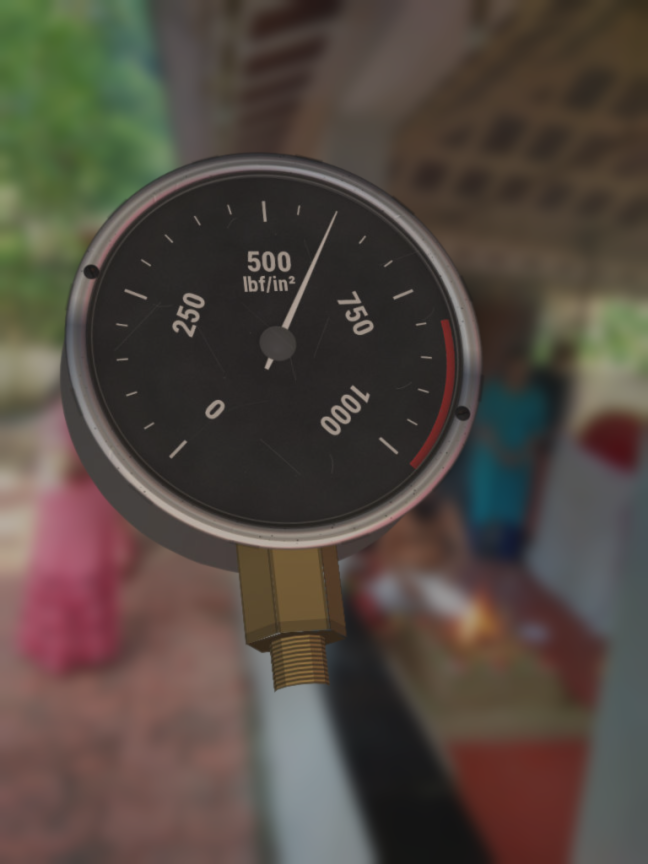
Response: 600 psi
